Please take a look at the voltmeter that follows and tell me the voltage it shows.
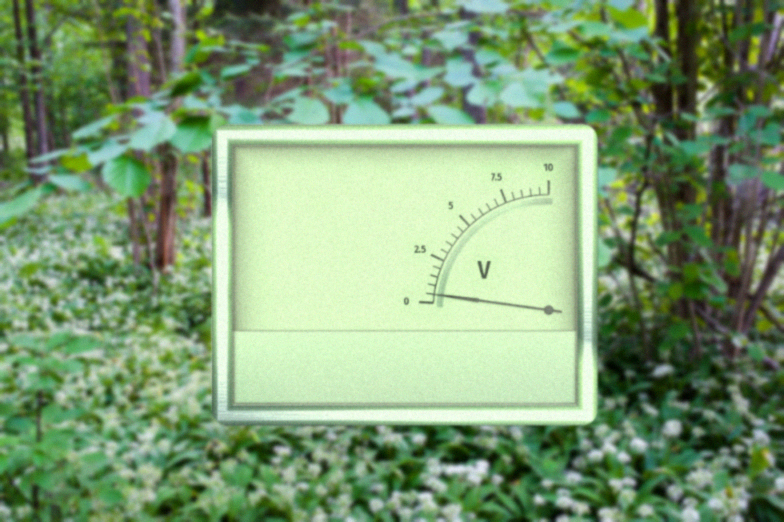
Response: 0.5 V
